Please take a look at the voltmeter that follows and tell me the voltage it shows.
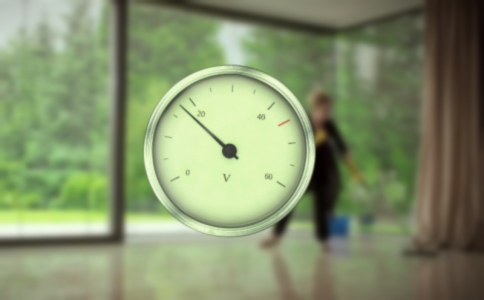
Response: 17.5 V
